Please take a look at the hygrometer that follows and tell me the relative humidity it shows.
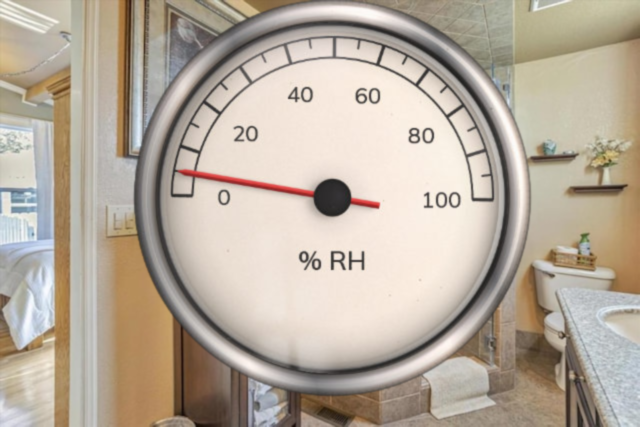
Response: 5 %
